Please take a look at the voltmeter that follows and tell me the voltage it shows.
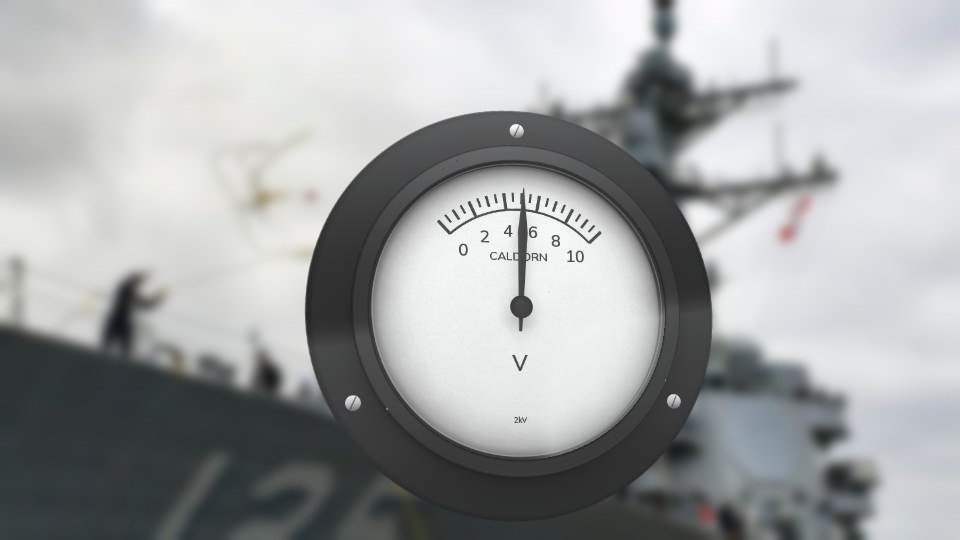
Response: 5 V
